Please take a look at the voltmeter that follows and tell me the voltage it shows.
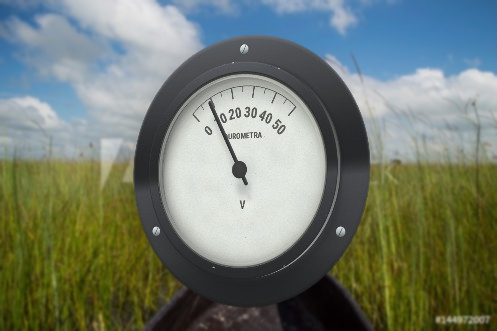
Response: 10 V
